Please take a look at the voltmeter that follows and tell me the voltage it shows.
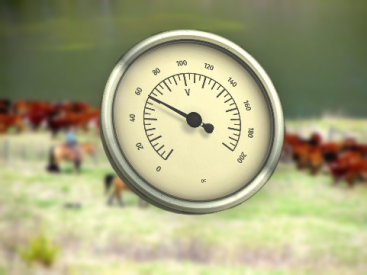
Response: 60 V
